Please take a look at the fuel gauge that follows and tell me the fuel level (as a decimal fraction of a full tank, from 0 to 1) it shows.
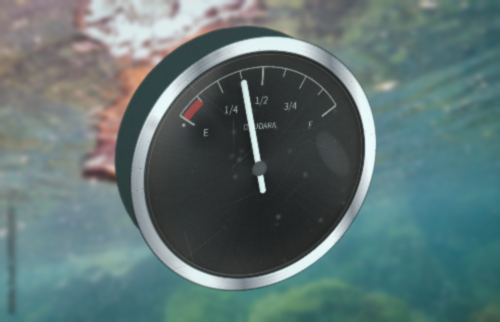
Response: 0.375
